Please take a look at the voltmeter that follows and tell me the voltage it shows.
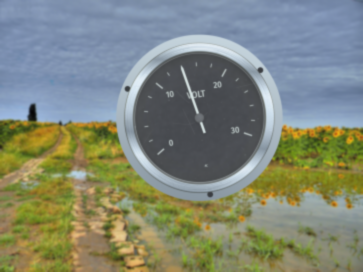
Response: 14 V
